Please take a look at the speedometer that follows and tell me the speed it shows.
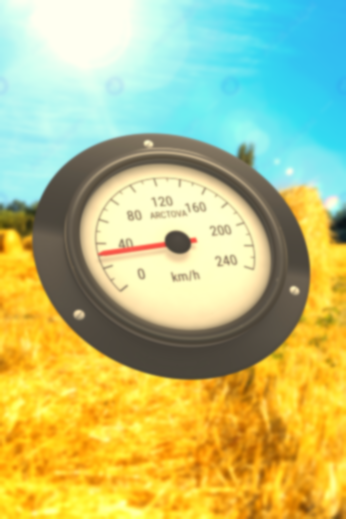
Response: 30 km/h
